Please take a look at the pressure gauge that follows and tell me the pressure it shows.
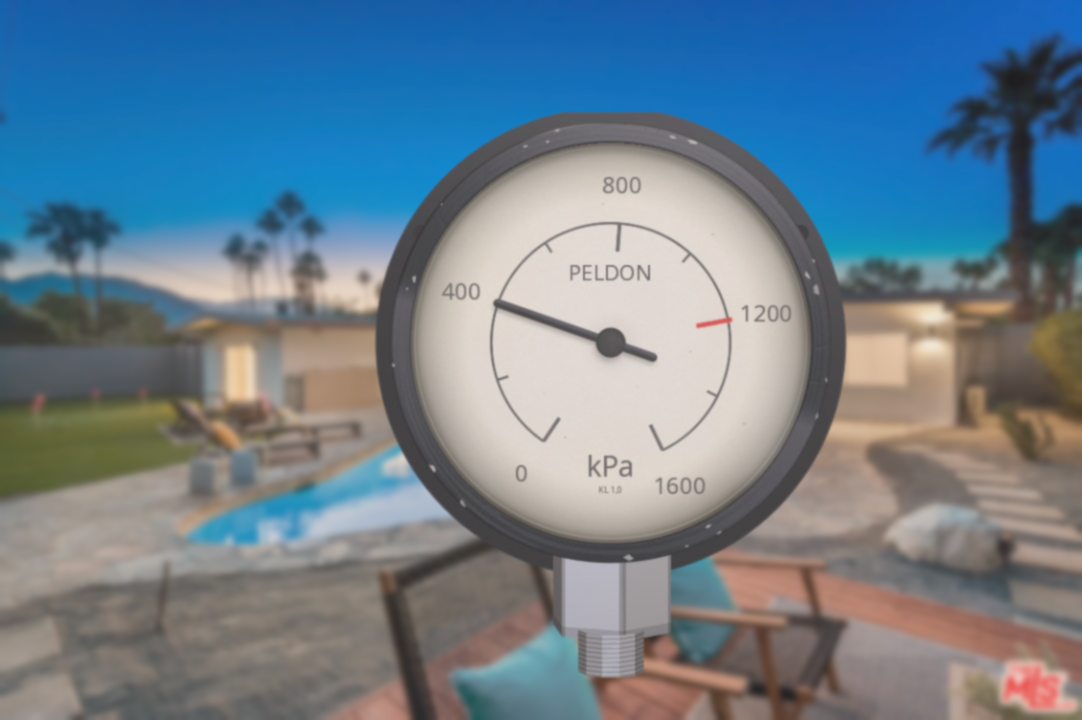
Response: 400 kPa
